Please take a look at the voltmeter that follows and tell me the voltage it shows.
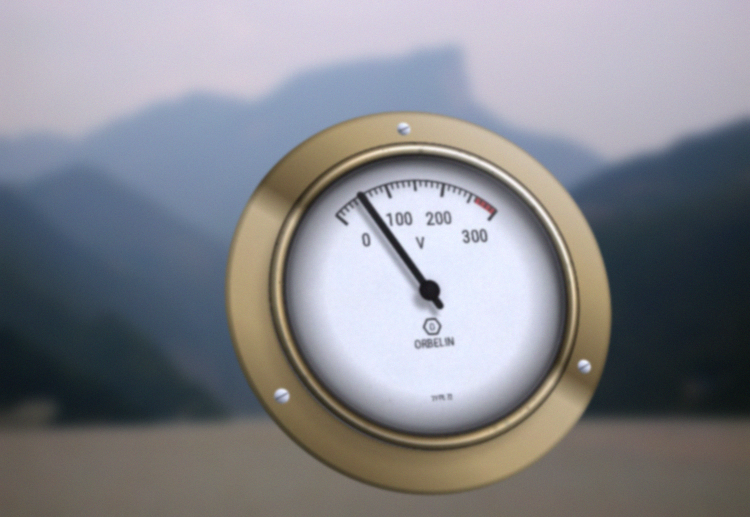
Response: 50 V
